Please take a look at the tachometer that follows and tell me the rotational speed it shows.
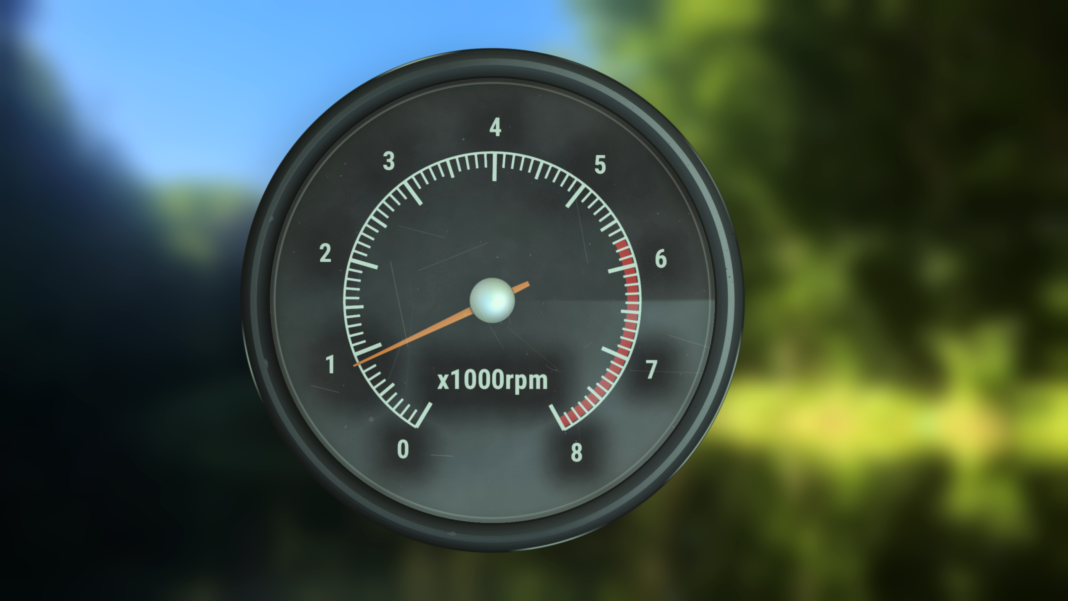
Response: 900 rpm
